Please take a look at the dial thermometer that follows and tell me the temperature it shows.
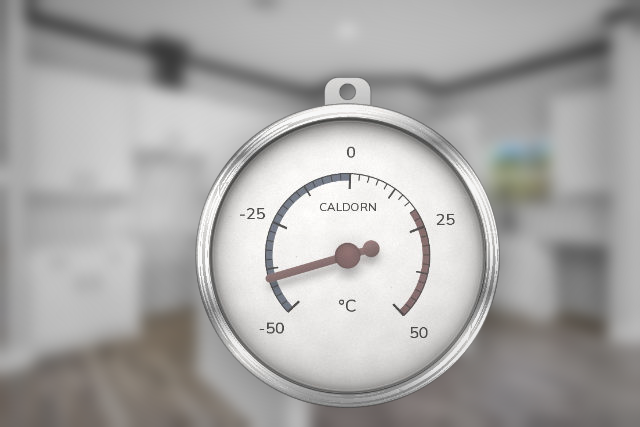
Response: -40 °C
